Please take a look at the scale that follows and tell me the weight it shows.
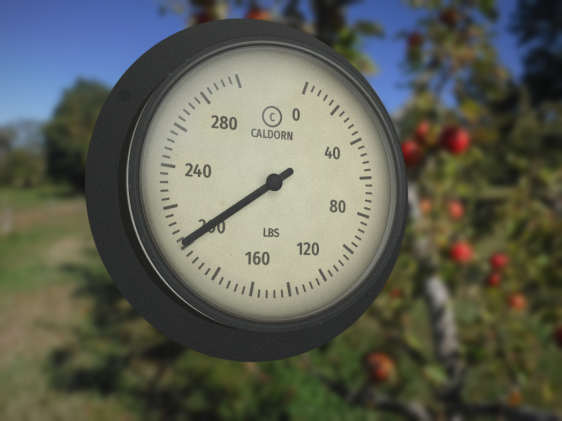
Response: 202 lb
